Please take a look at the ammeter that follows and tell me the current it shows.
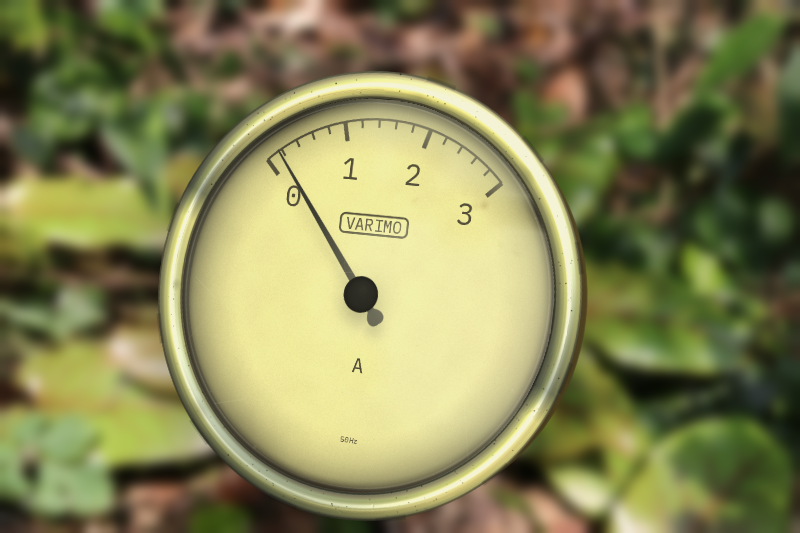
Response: 0.2 A
